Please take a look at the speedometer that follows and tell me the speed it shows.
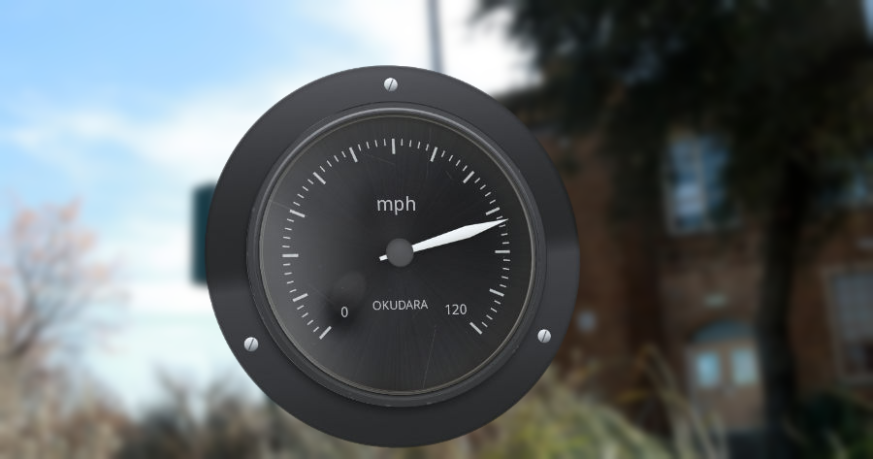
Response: 93 mph
